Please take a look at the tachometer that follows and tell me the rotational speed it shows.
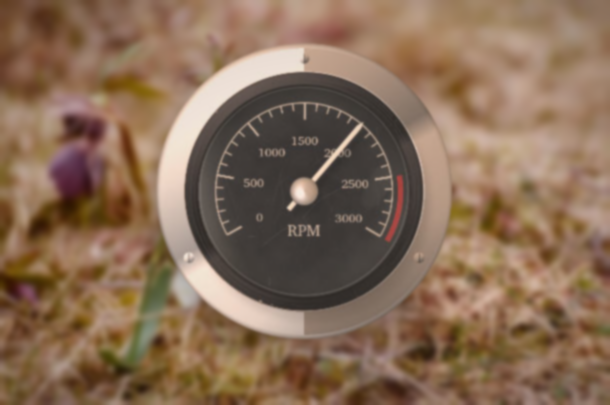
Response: 2000 rpm
